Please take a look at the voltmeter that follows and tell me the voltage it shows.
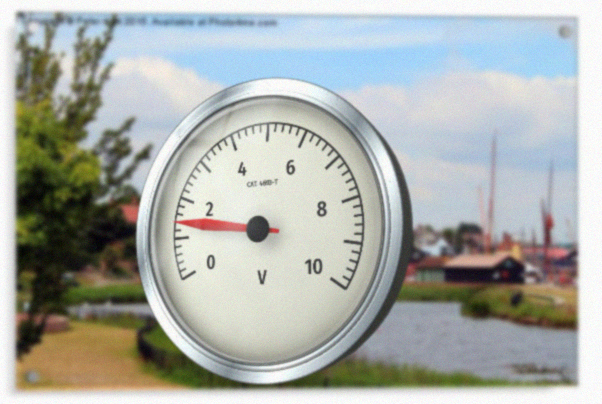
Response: 1.4 V
